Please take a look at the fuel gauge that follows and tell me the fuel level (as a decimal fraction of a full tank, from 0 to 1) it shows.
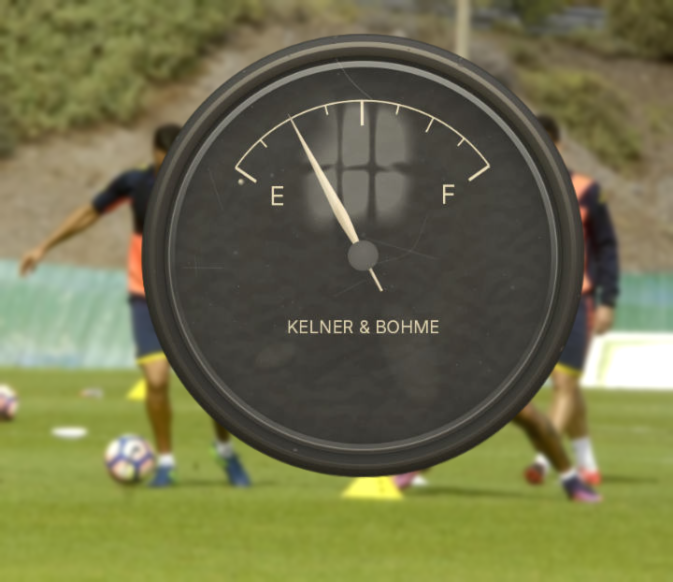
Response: 0.25
